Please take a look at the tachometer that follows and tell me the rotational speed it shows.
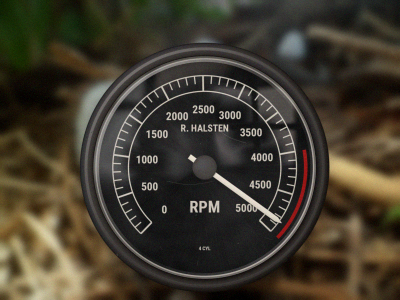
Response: 4850 rpm
